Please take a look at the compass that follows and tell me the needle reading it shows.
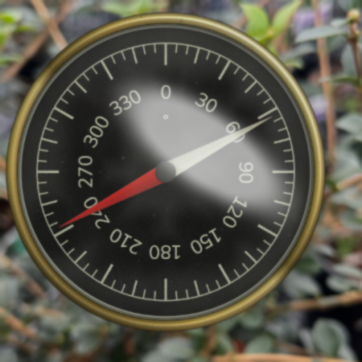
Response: 242.5 °
